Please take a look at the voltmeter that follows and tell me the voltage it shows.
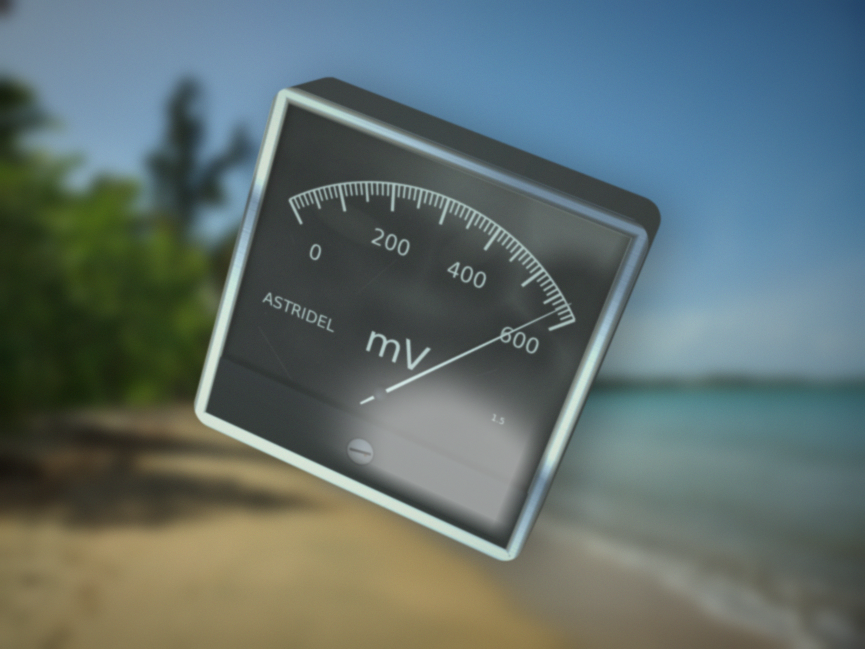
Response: 570 mV
